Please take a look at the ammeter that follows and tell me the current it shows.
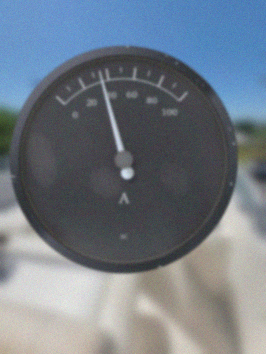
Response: 35 A
